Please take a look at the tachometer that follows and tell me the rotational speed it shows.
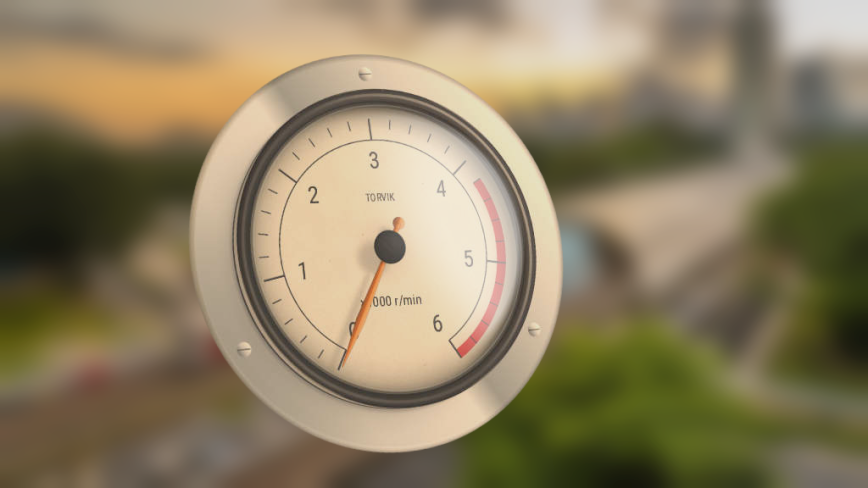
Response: 0 rpm
